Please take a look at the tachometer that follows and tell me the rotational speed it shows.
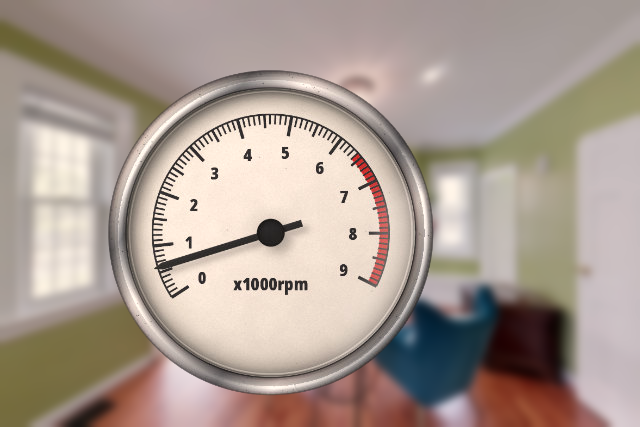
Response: 600 rpm
